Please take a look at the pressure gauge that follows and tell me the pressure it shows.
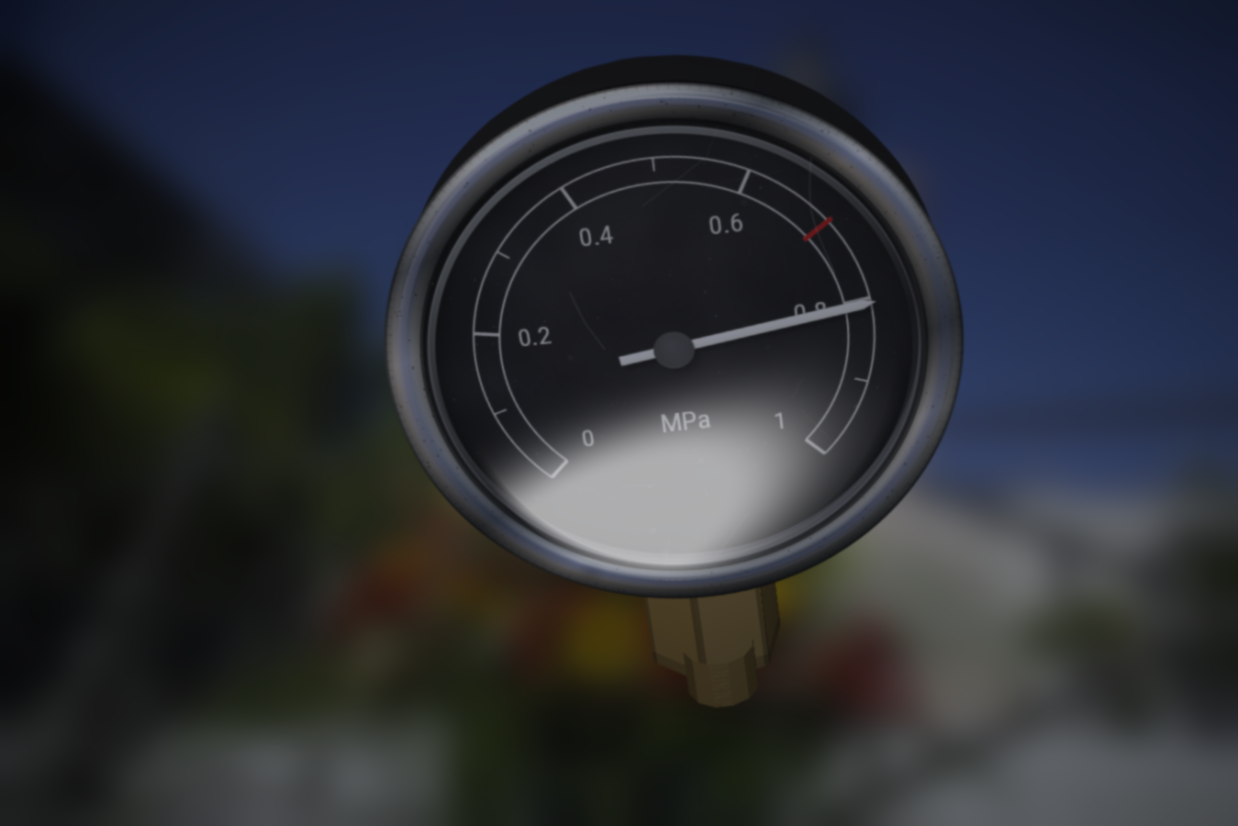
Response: 0.8 MPa
